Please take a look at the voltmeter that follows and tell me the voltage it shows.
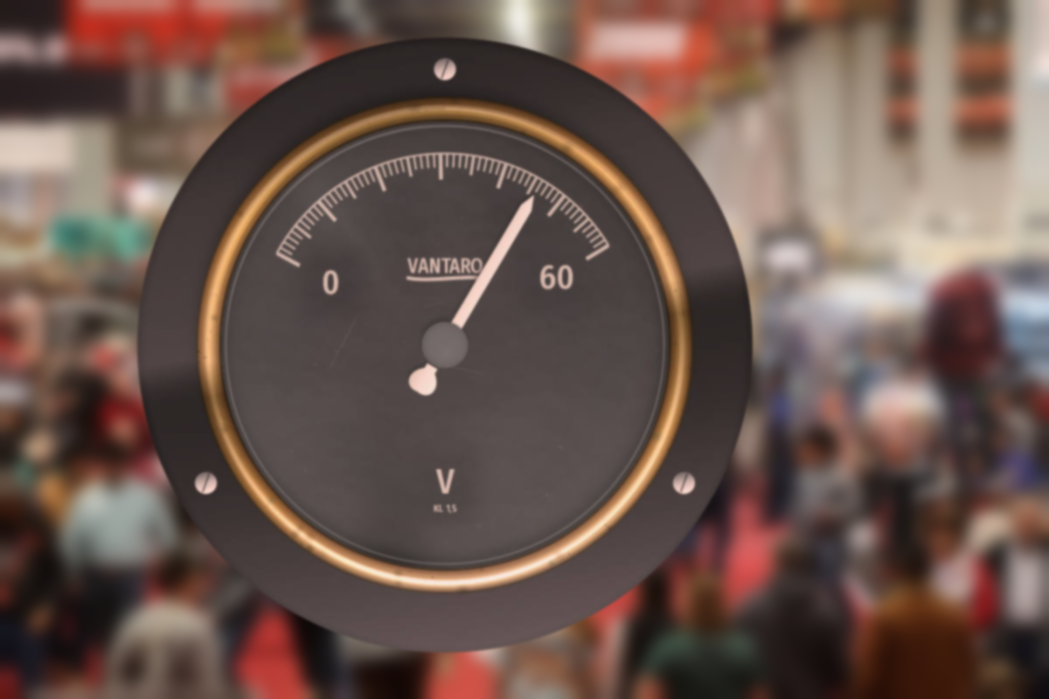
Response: 46 V
